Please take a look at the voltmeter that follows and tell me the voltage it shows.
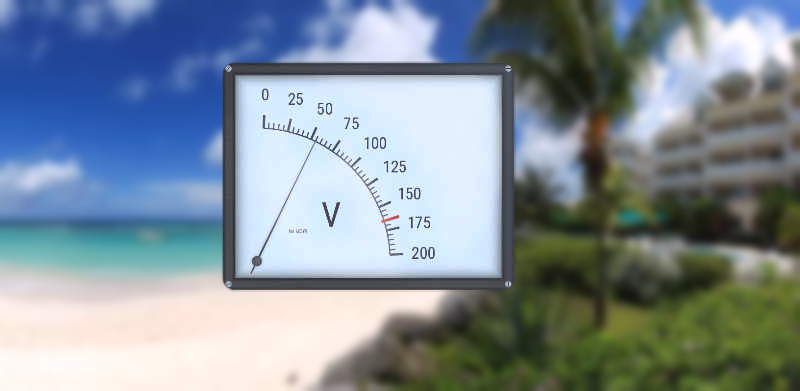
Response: 55 V
